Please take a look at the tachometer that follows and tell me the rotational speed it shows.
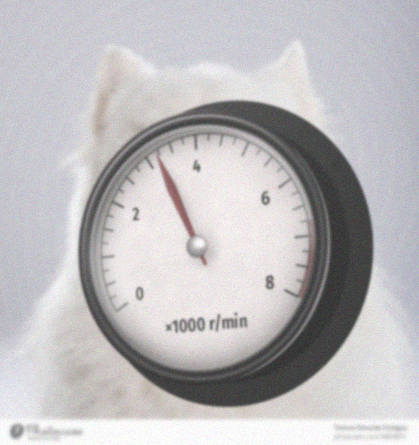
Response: 3250 rpm
